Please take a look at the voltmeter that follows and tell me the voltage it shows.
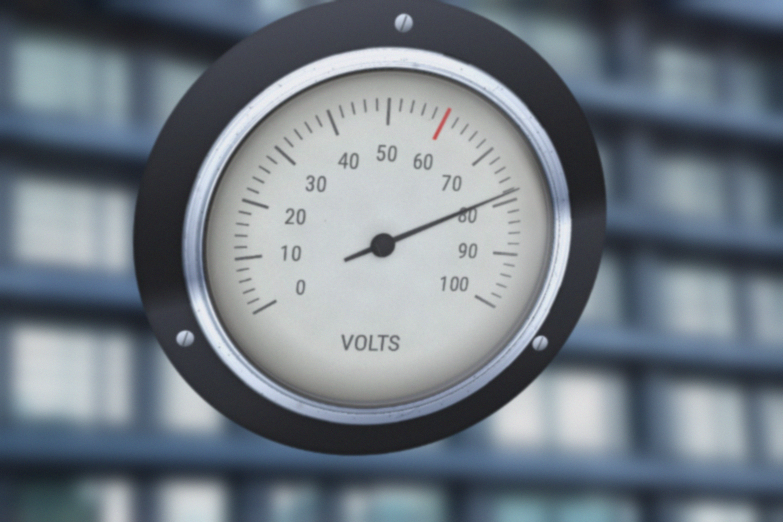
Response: 78 V
